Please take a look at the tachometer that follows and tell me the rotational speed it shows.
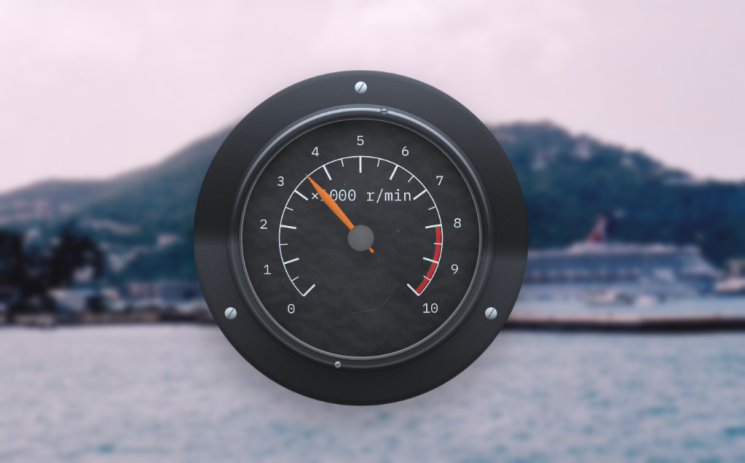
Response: 3500 rpm
